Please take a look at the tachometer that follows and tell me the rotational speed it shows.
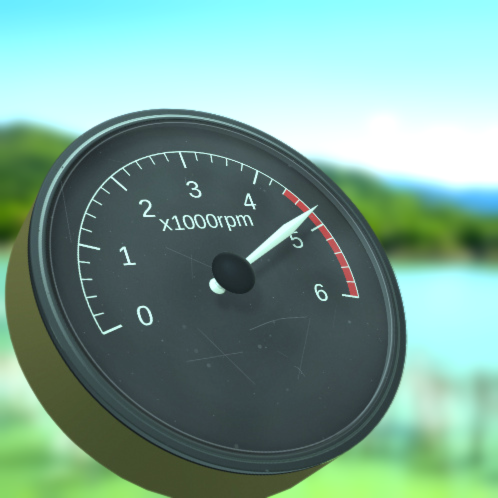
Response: 4800 rpm
